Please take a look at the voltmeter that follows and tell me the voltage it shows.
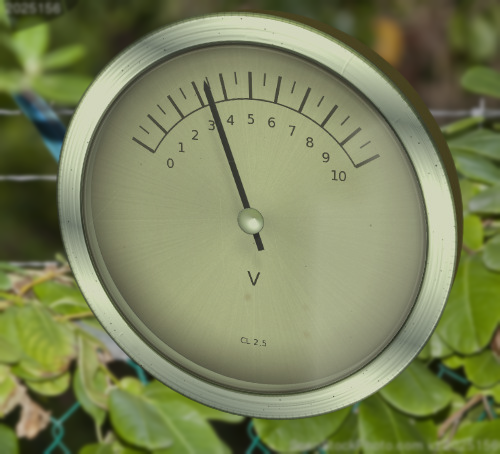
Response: 3.5 V
